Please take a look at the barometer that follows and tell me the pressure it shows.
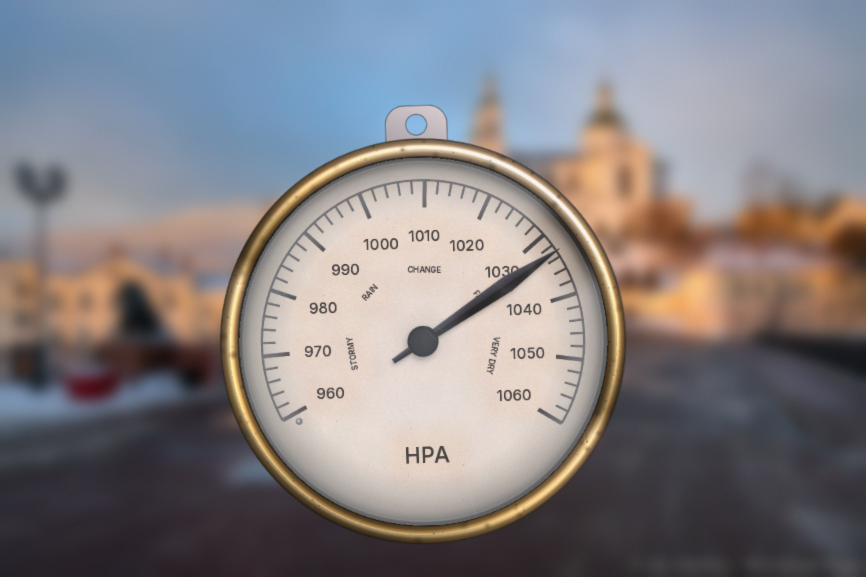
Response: 1033 hPa
